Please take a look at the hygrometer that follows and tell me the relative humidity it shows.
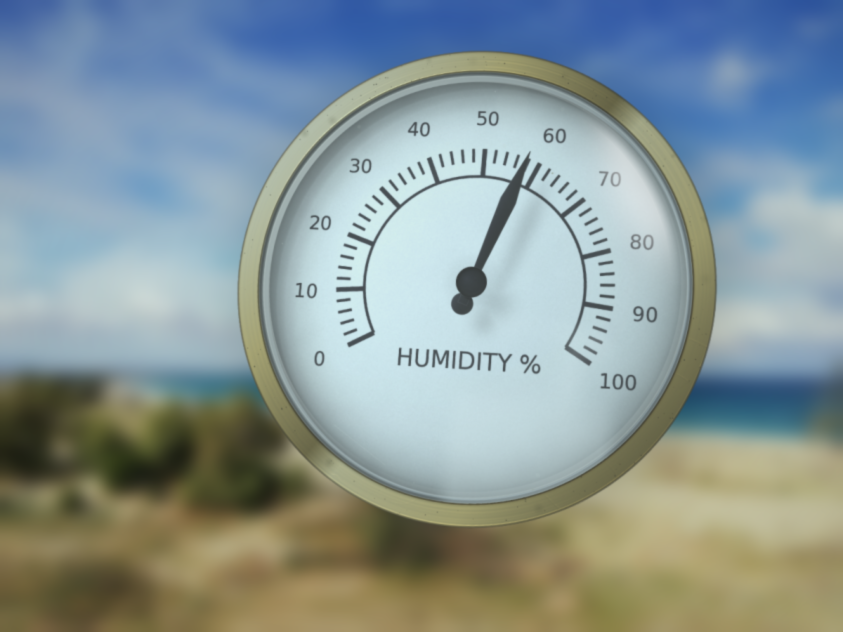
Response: 58 %
